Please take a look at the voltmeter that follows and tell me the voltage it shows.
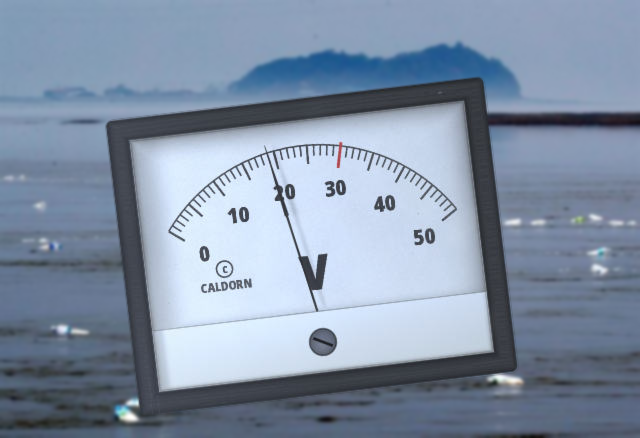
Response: 19 V
